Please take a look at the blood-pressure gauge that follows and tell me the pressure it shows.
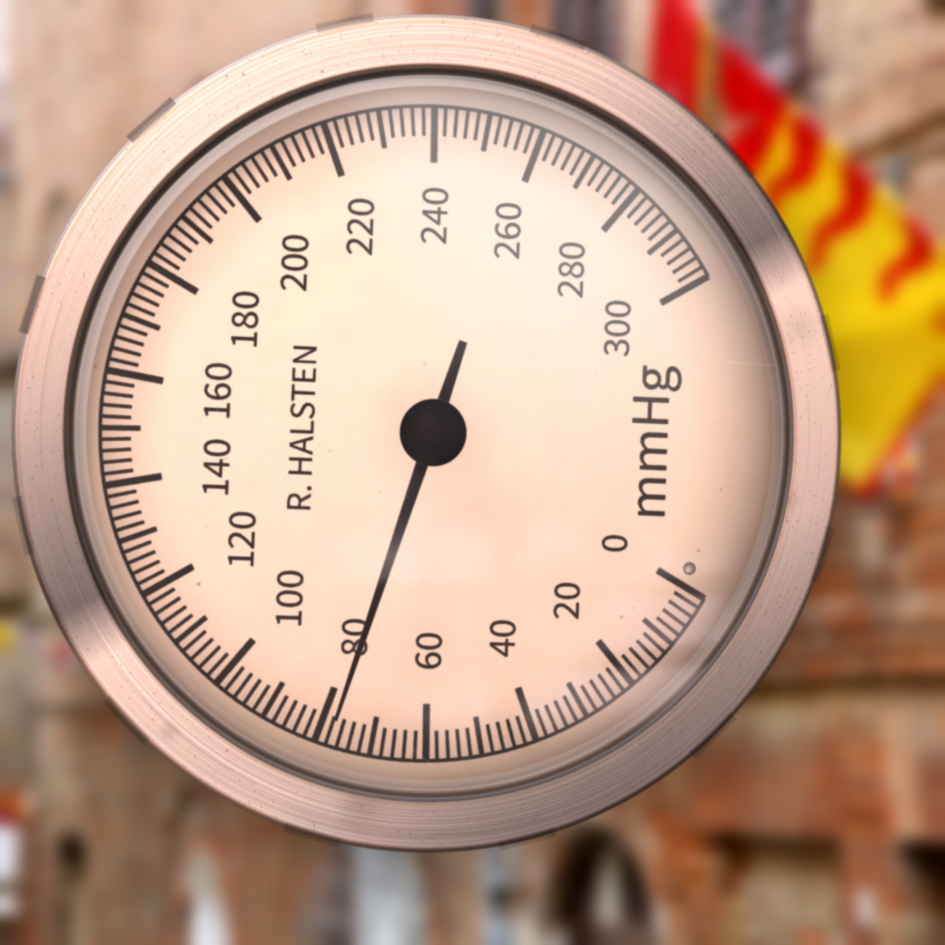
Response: 78 mmHg
